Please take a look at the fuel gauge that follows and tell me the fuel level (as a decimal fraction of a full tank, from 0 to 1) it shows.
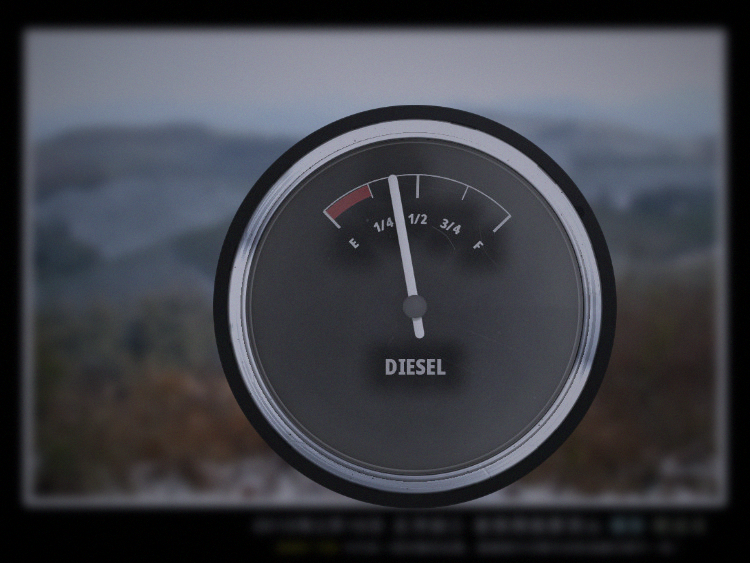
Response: 0.375
